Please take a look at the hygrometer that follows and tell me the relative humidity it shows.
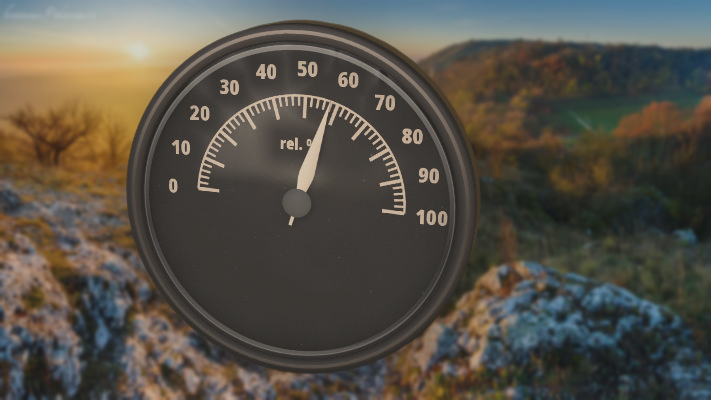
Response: 58 %
